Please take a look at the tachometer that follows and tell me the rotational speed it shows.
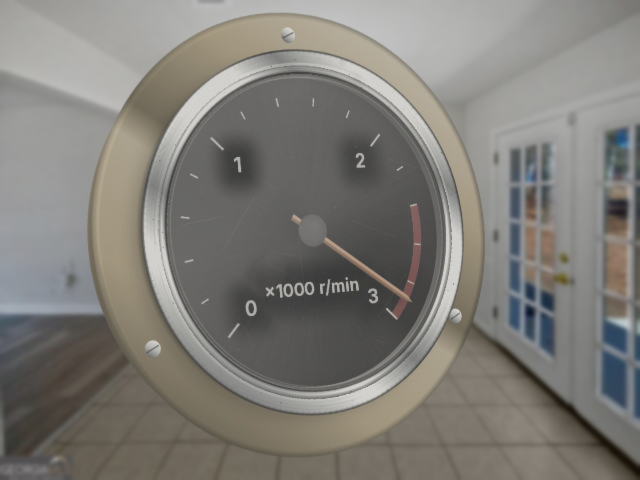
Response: 2900 rpm
